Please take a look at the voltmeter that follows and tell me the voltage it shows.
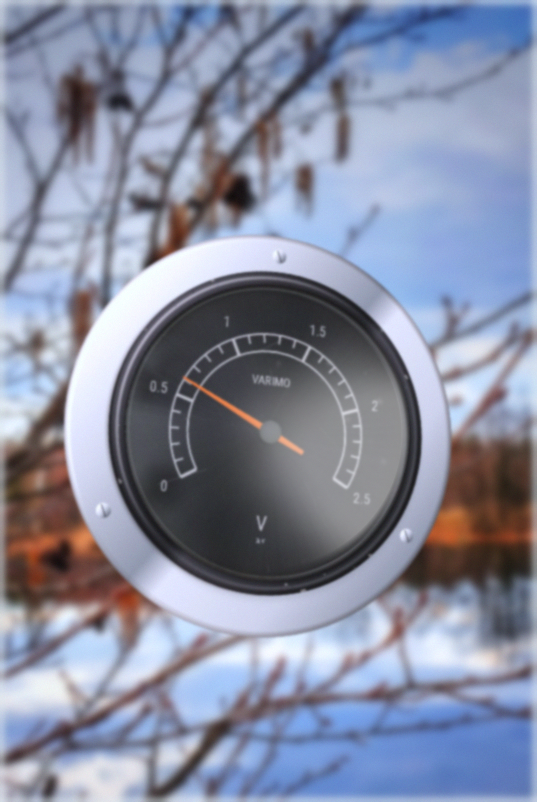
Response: 0.6 V
